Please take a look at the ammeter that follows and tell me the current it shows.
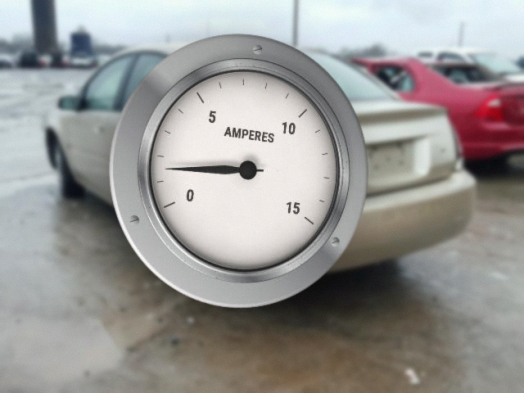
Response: 1.5 A
